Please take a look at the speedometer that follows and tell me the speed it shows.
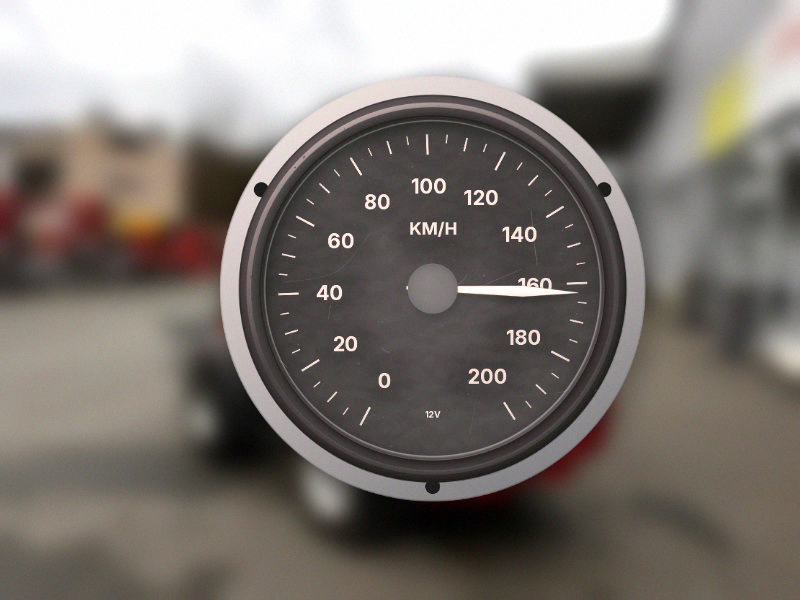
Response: 162.5 km/h
